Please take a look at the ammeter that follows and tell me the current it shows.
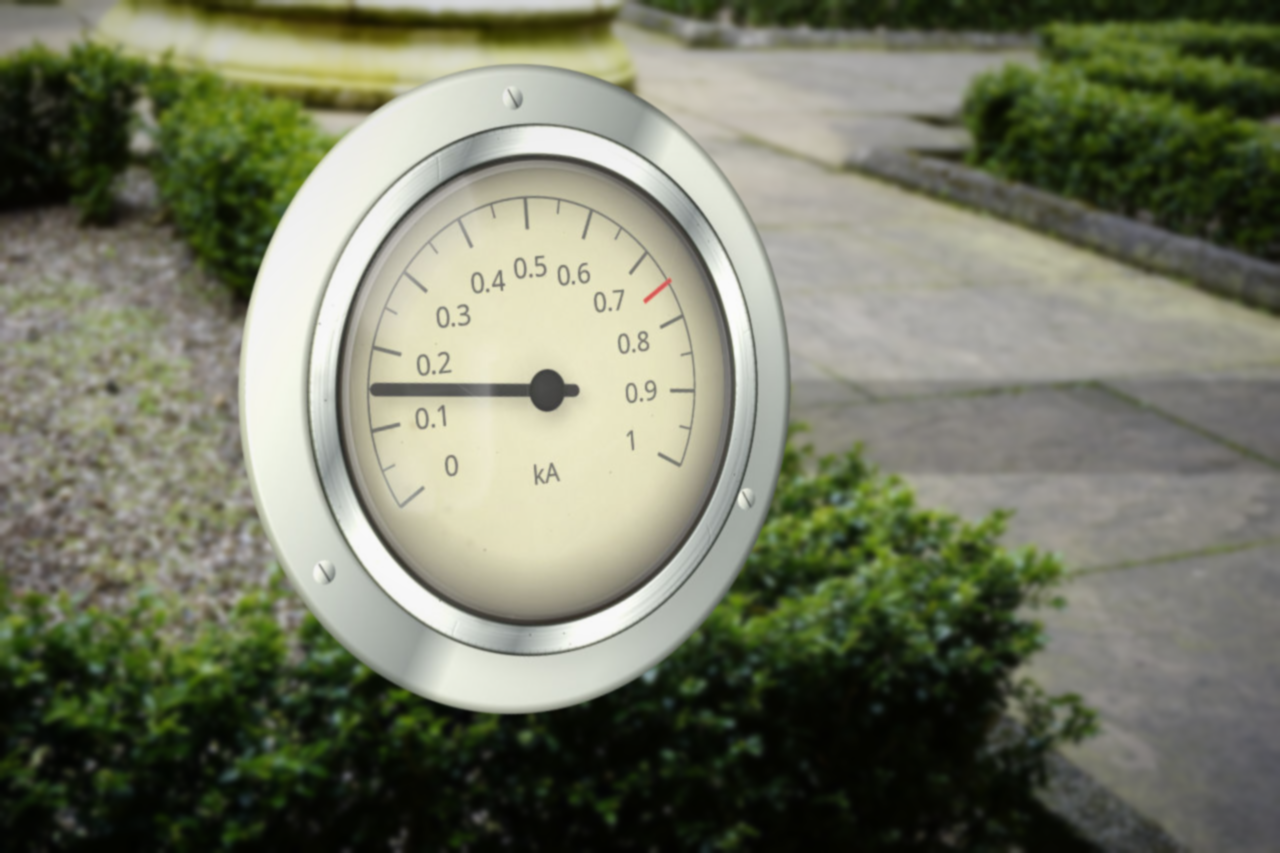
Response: 0.15 kA
